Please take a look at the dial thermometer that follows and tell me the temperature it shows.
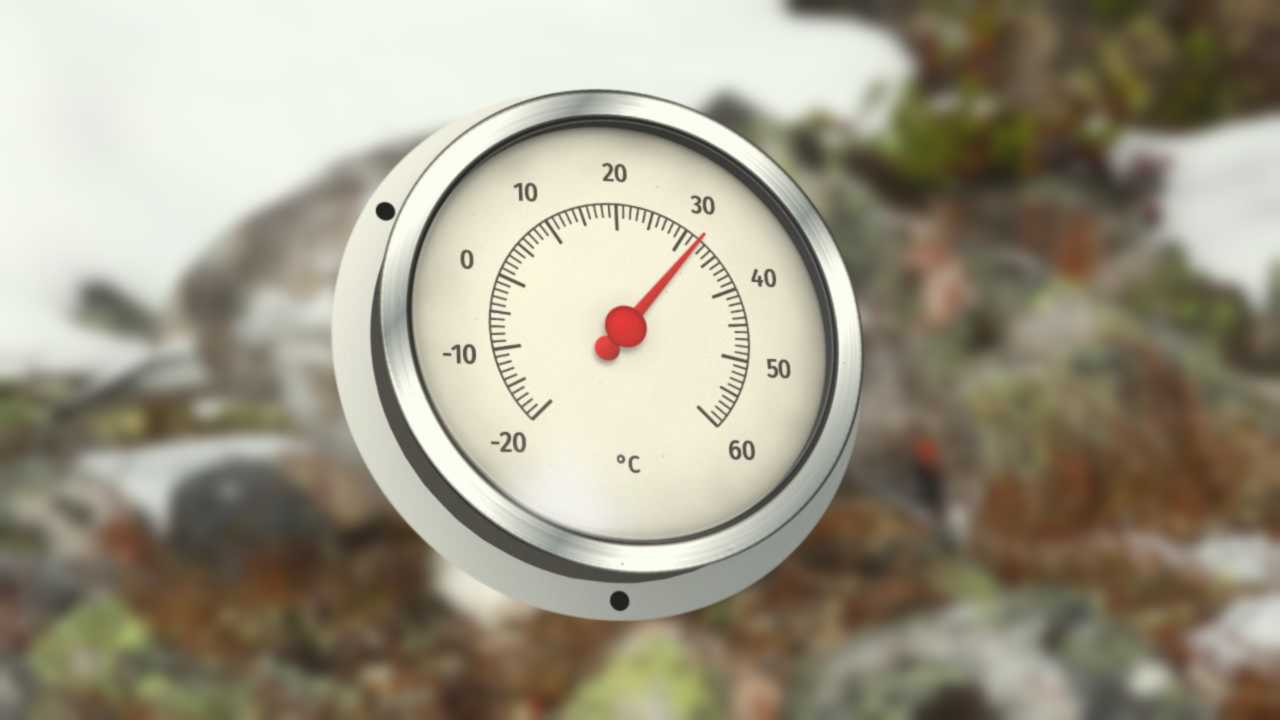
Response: 32 °C
